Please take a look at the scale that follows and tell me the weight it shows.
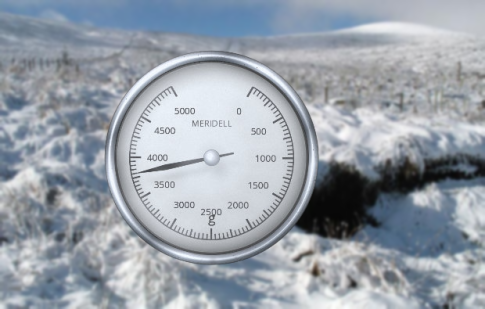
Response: 3800 g
